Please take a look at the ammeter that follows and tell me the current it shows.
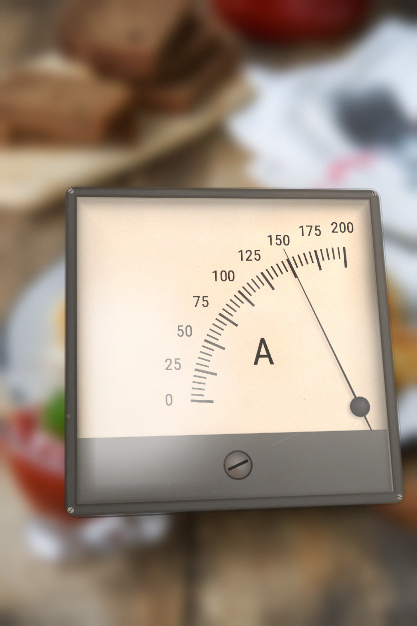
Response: 150 A
